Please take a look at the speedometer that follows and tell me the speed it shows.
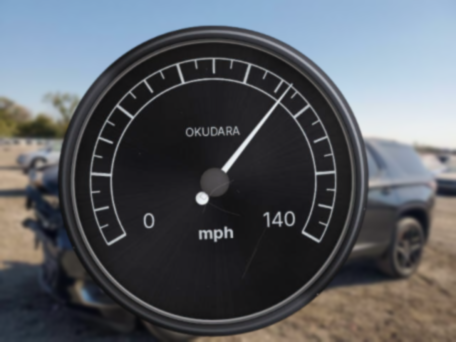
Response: 92.5 mph
